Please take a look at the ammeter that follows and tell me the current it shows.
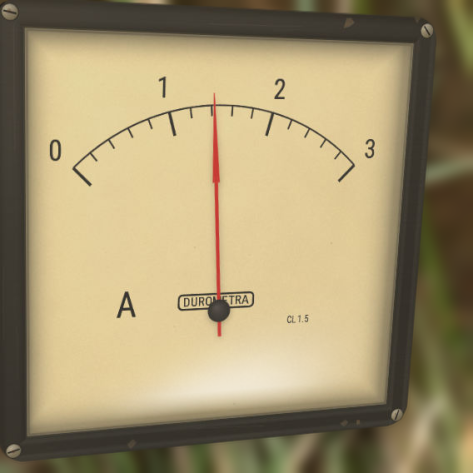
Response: 1.4 A
